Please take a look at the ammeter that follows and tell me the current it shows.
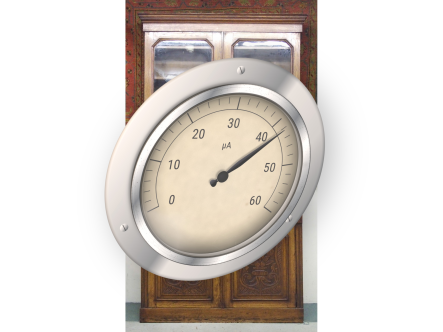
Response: 42 µA
